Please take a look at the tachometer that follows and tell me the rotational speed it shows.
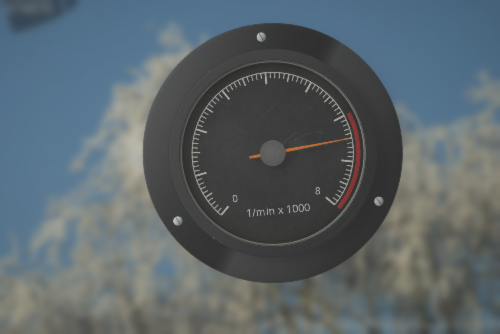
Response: 6500 rpm
